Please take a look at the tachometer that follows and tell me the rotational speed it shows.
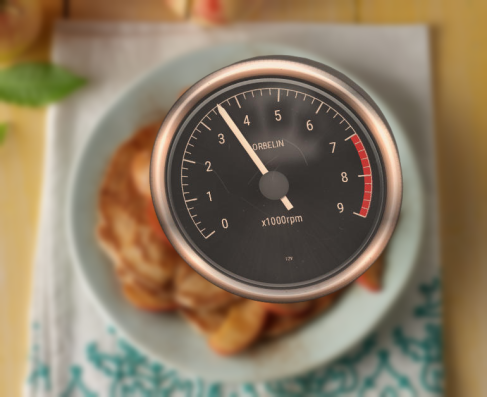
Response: 3600 rpm
